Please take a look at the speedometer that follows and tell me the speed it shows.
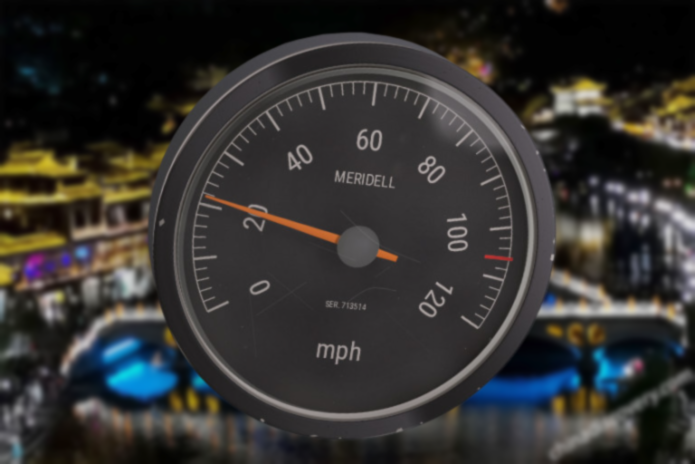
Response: 22 mph
